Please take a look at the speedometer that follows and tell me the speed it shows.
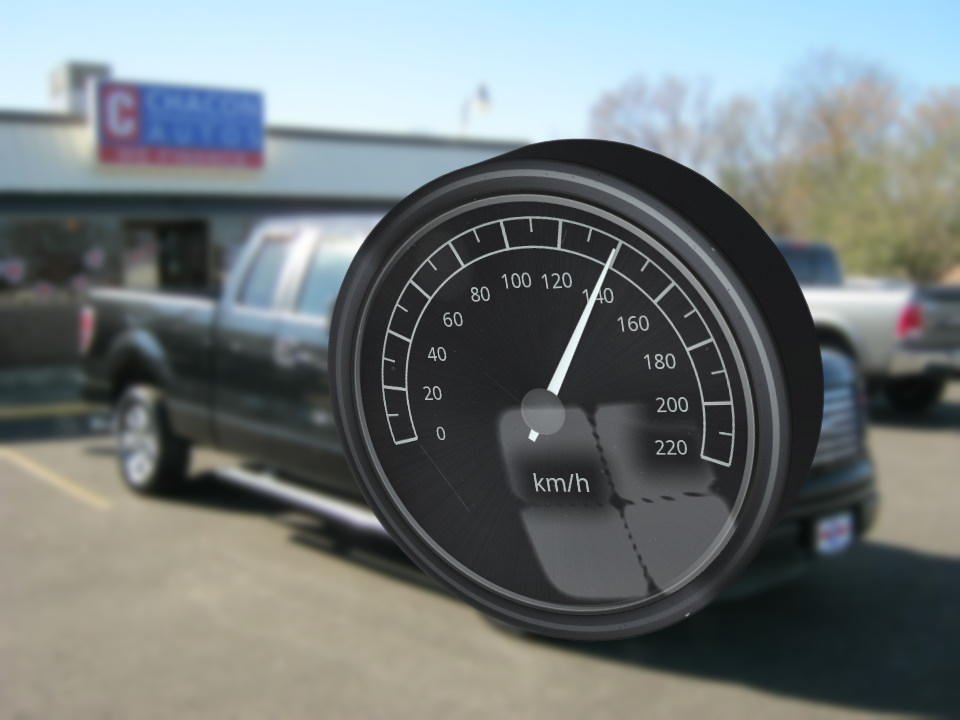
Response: 140 km/h
